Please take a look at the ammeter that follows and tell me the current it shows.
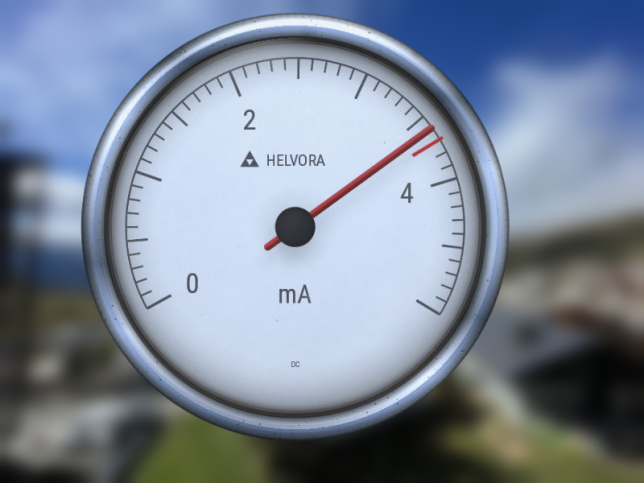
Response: 3.6 mA
